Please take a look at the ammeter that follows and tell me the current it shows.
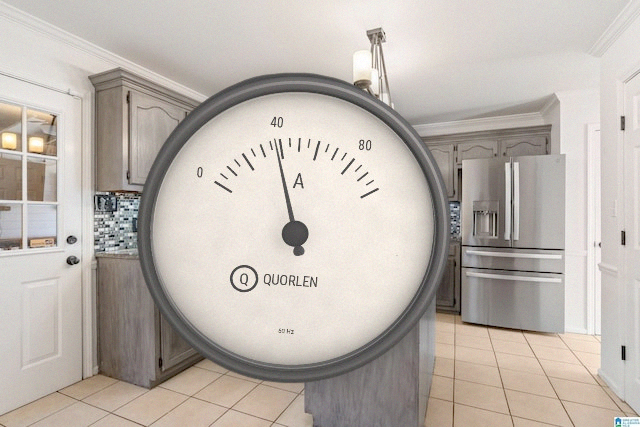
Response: 37.5 A
